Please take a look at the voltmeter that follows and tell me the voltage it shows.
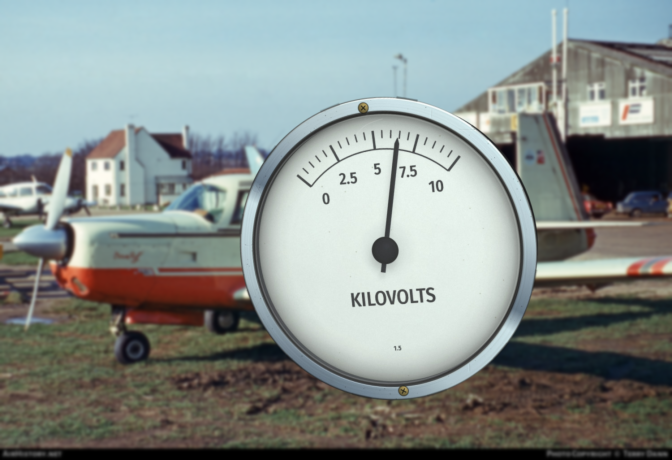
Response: 6.5 kV
